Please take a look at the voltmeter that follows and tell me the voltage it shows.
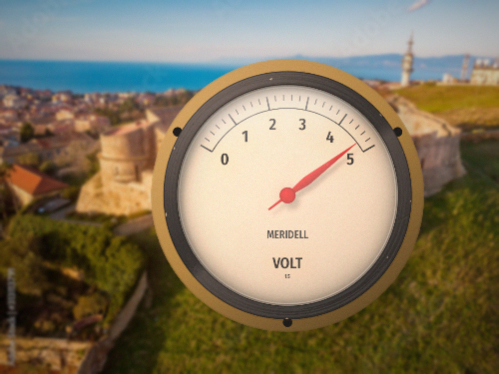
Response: 4.7 V
